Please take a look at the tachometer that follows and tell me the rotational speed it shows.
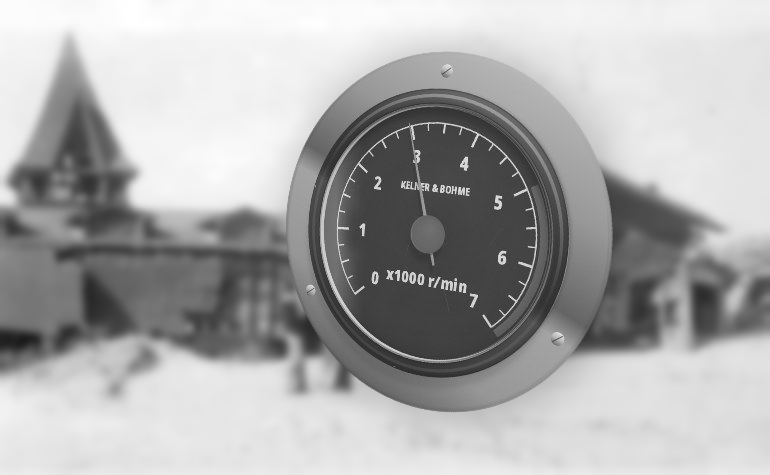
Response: 3000 rpm
